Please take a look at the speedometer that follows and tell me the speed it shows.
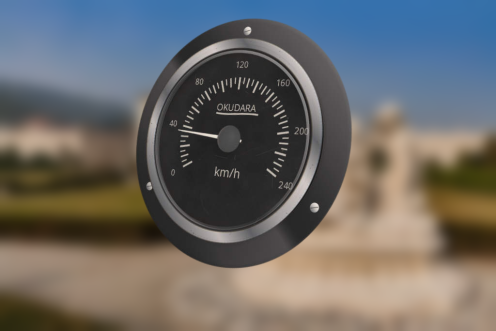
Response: 35 km/h
